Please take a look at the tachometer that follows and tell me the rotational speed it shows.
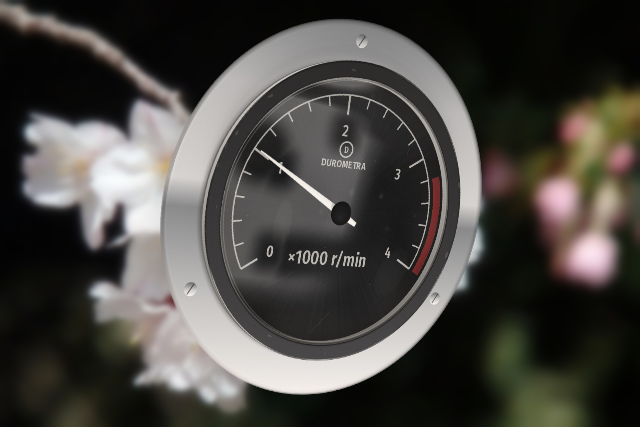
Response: 1000 rpm
